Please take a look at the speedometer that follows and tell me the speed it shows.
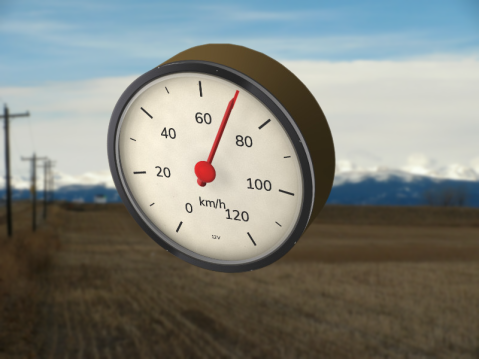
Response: 70 km/h
